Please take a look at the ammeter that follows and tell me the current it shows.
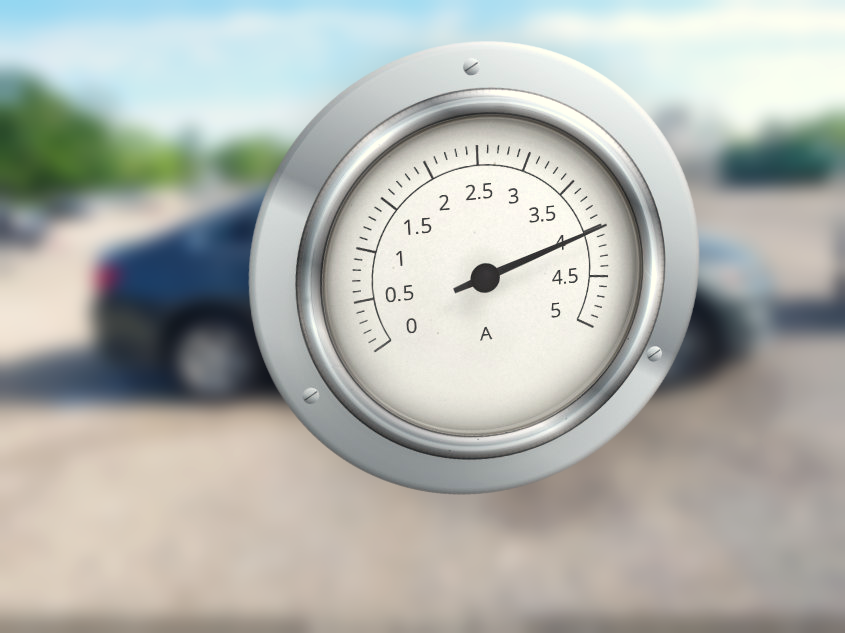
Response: 4 A
